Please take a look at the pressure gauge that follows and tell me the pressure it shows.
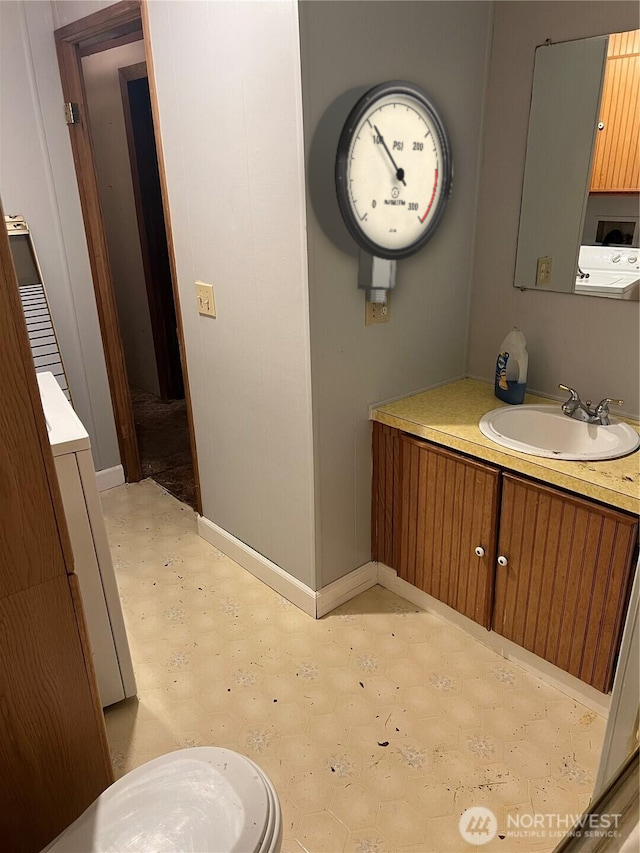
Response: 100 psi
